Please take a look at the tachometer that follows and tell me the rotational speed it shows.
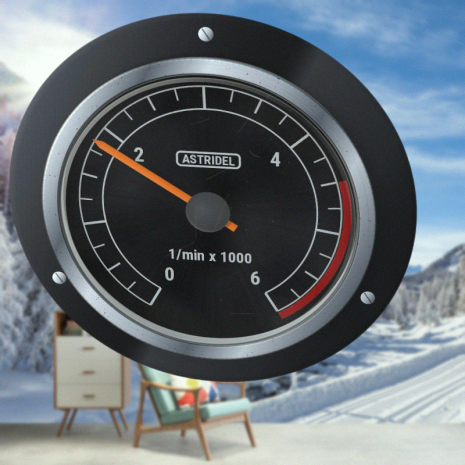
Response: 1875 rpm
